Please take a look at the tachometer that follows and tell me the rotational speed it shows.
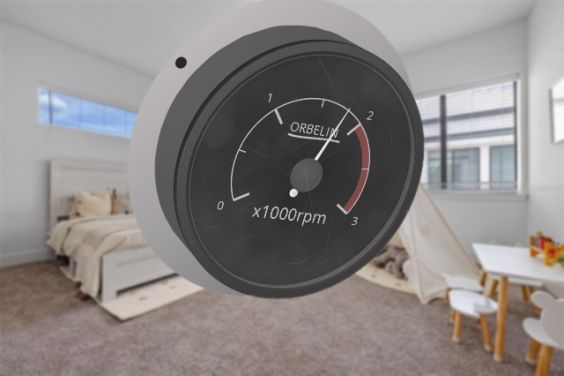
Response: 1750 rpm
